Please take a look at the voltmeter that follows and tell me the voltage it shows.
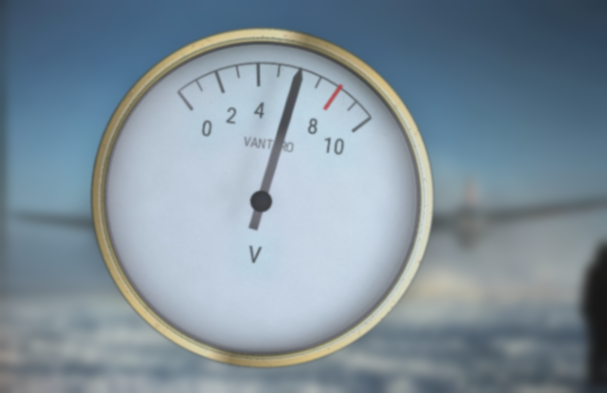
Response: 6 V
